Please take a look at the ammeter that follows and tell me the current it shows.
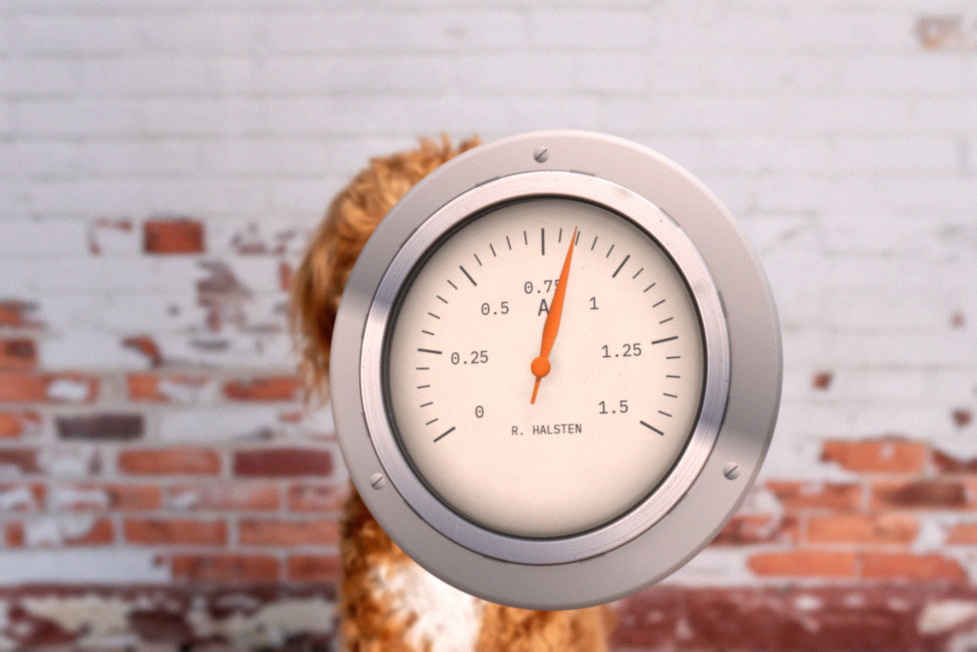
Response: 0.85 A
